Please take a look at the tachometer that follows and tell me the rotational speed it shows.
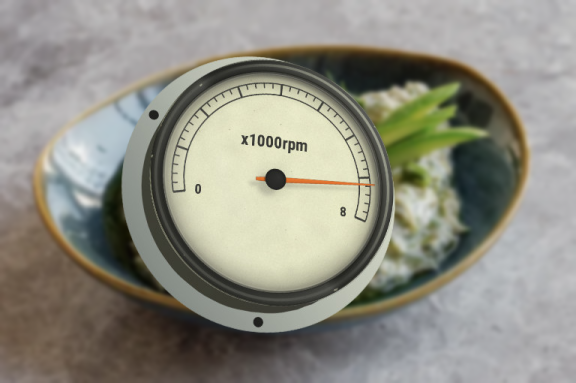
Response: 7200 rpm
